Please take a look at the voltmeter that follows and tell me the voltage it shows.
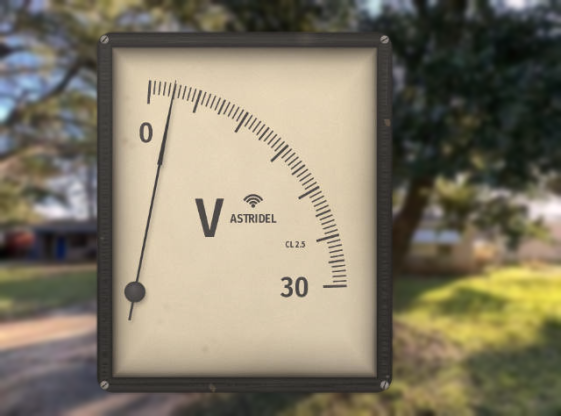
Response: 2.5 V
